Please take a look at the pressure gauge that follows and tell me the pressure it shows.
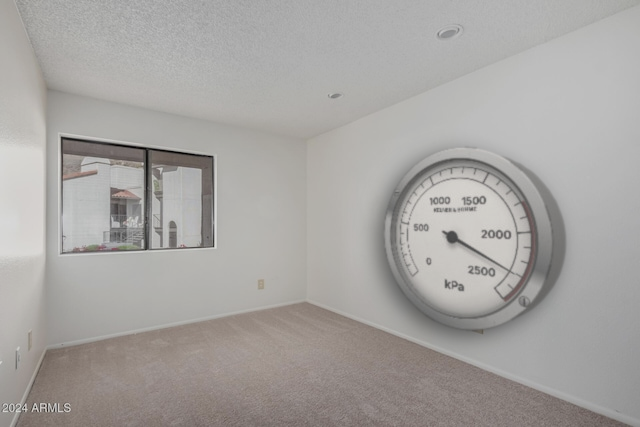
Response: 2300 kPa
